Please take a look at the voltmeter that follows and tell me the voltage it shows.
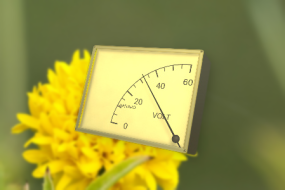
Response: 32.5 V
